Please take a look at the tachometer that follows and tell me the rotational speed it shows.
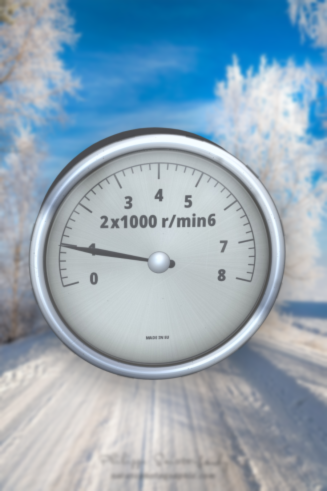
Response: 1000 rpm
